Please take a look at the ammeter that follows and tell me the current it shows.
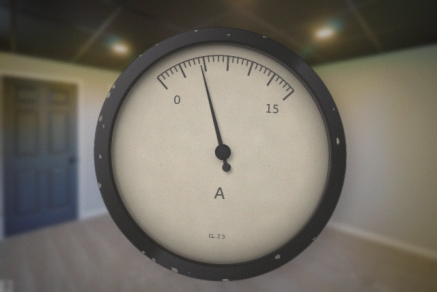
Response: 4.5 A
